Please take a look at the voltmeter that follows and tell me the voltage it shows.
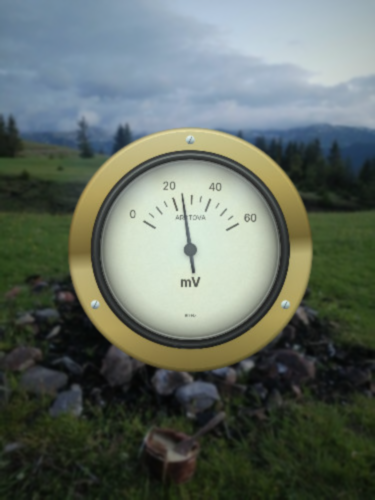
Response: 25 mV
